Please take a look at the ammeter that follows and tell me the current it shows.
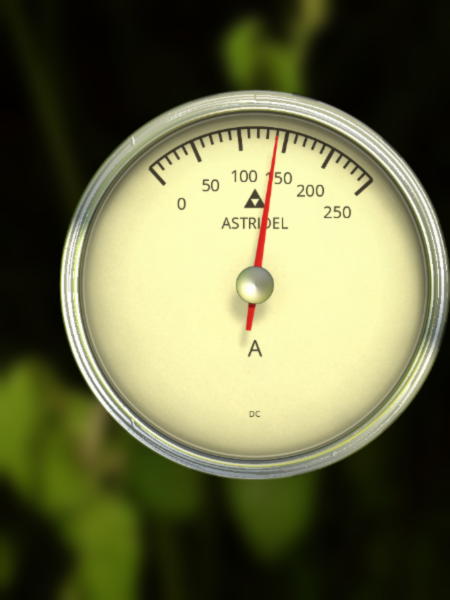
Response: 140 A
